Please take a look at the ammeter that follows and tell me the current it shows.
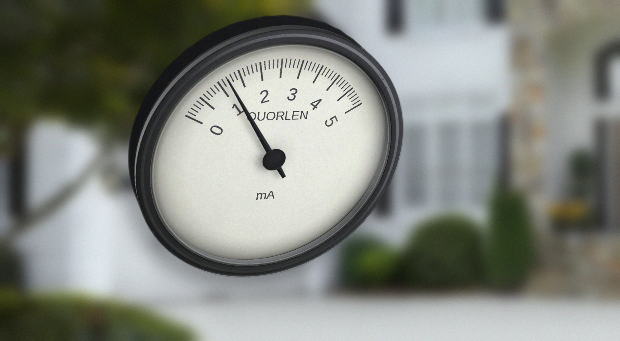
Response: 1.2 mA
